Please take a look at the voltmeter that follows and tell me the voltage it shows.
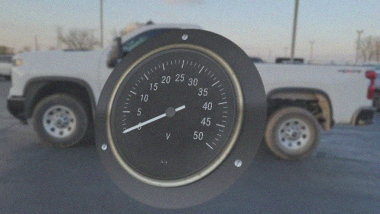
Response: 0 V
